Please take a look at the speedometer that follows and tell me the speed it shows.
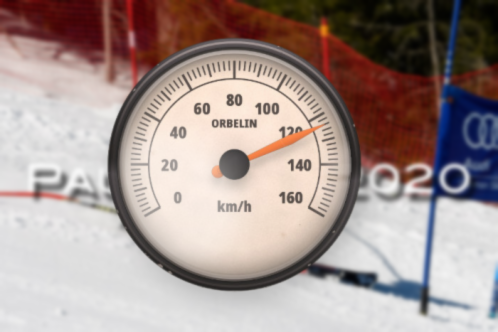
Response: 124 km/h
